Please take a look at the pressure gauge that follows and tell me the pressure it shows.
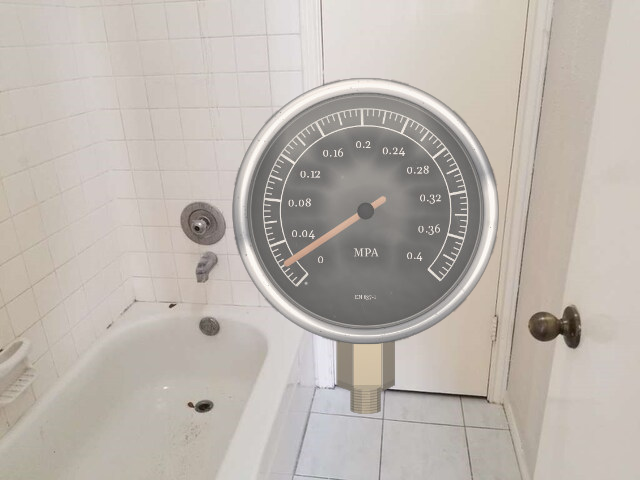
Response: 0.02 MPa
